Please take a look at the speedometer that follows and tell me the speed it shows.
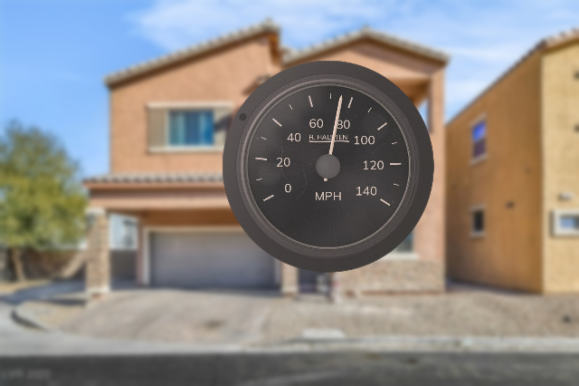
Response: 75 mph
